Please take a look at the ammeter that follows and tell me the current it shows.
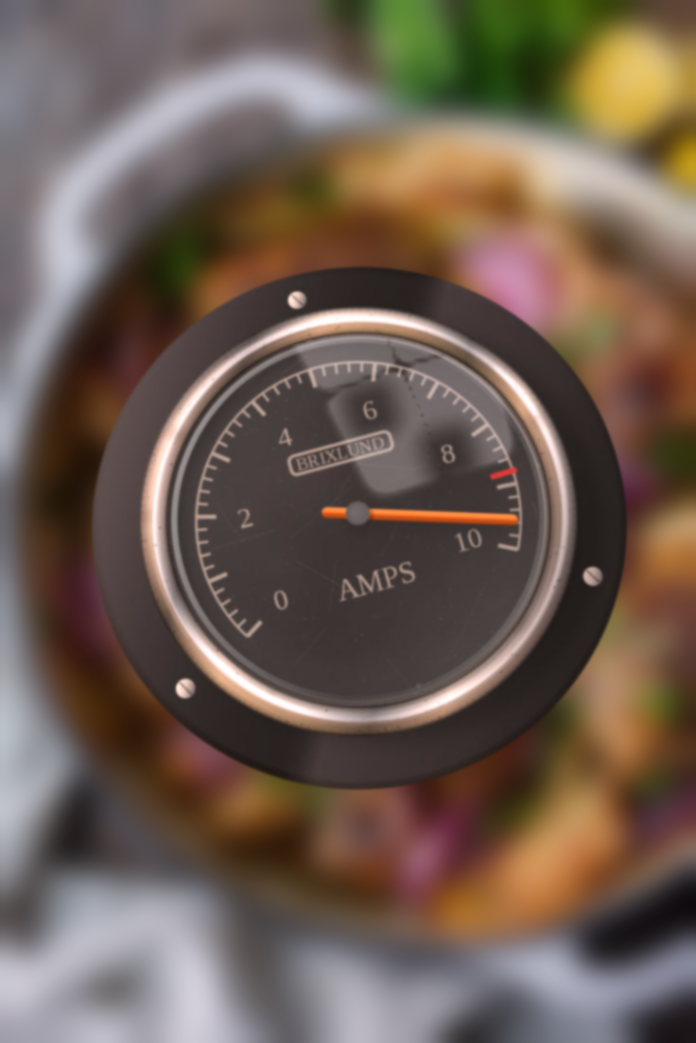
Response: 9.6 A
